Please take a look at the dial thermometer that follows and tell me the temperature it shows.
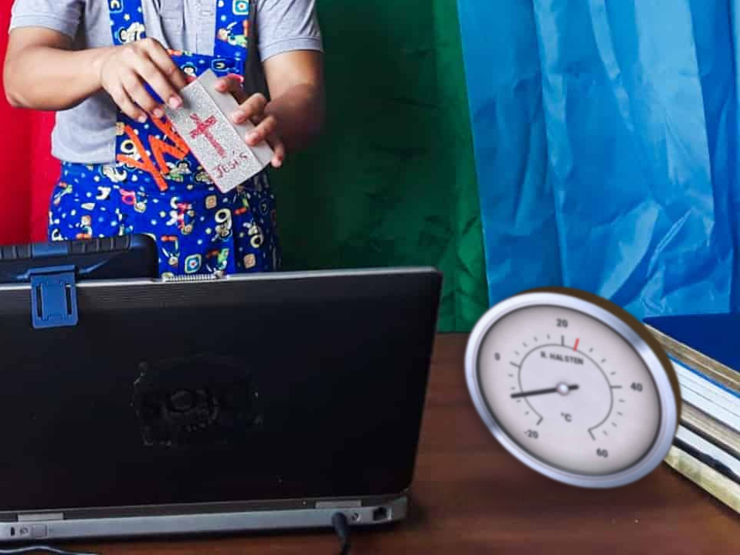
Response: -10 °C
